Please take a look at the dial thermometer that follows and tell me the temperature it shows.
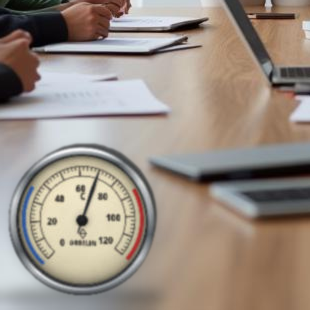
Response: 70 °C
